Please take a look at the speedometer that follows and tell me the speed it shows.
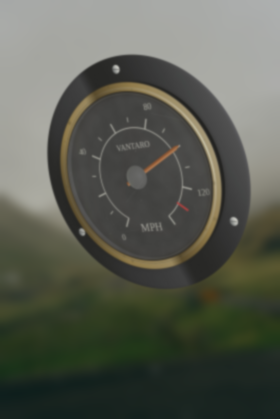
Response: 100 mph
